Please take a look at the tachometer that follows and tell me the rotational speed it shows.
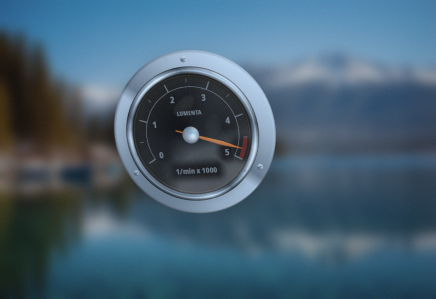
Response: 4750 rpm
